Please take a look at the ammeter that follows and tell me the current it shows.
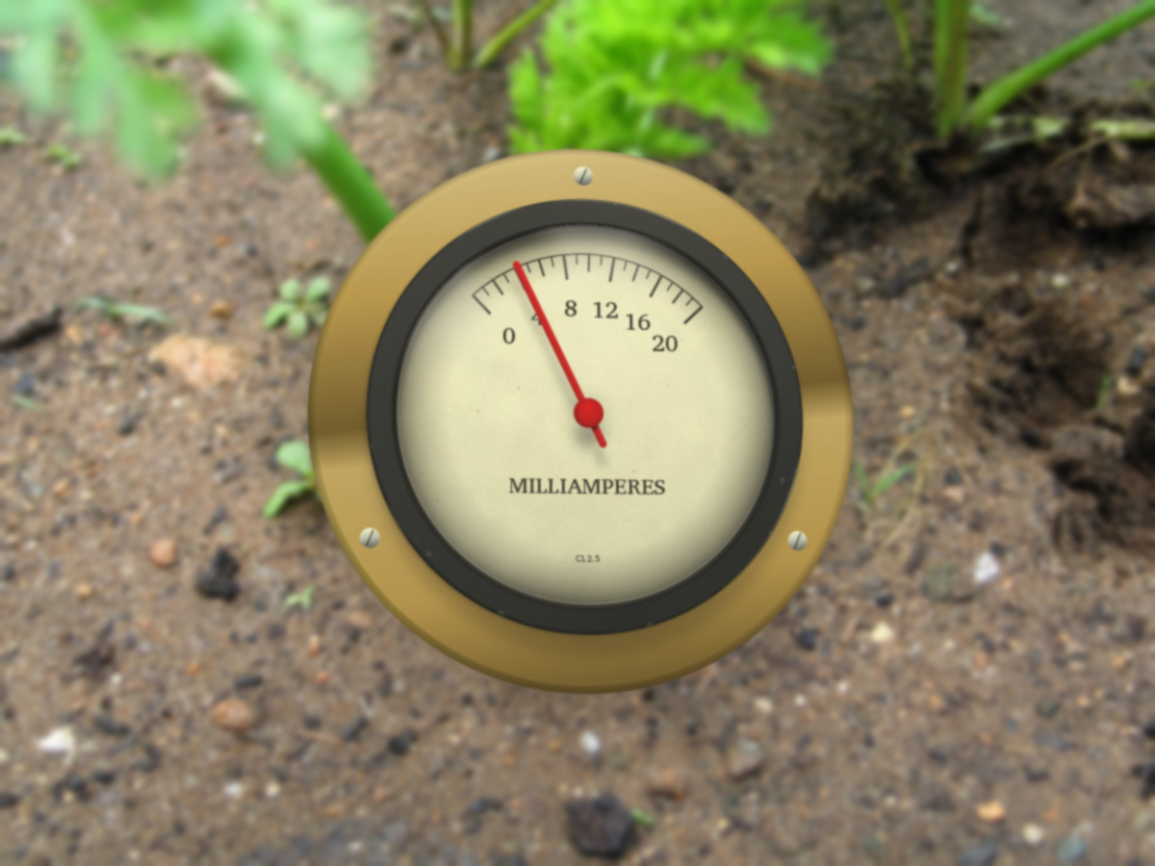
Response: 4 mA
